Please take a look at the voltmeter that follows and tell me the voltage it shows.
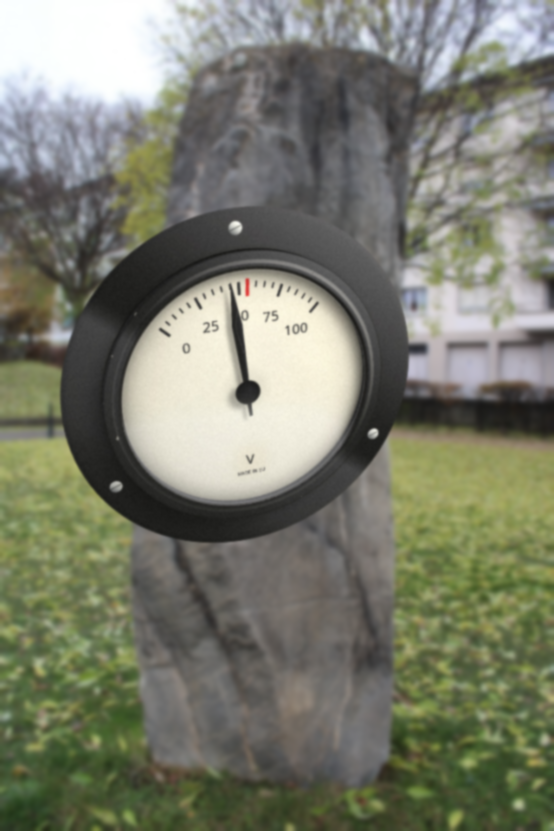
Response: 45 V
